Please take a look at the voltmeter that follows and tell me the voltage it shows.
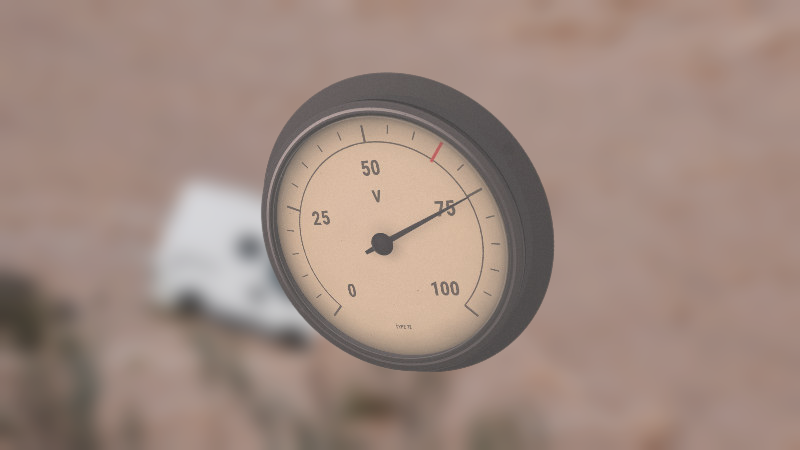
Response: 75 V
